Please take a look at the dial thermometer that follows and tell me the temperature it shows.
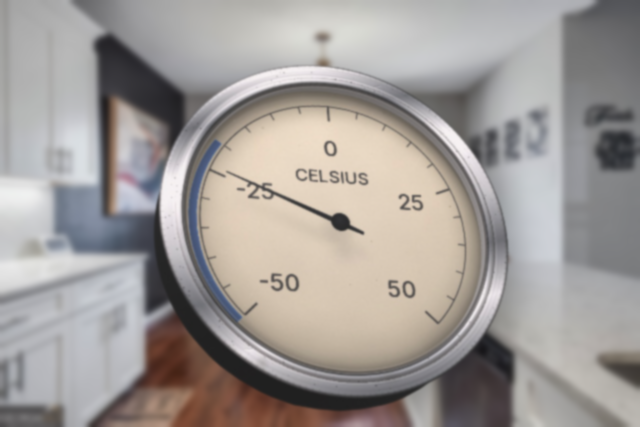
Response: -25 °C
